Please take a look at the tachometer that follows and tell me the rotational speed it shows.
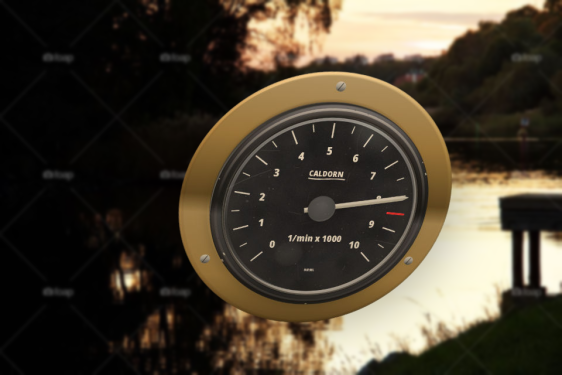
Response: 8000 rpm
